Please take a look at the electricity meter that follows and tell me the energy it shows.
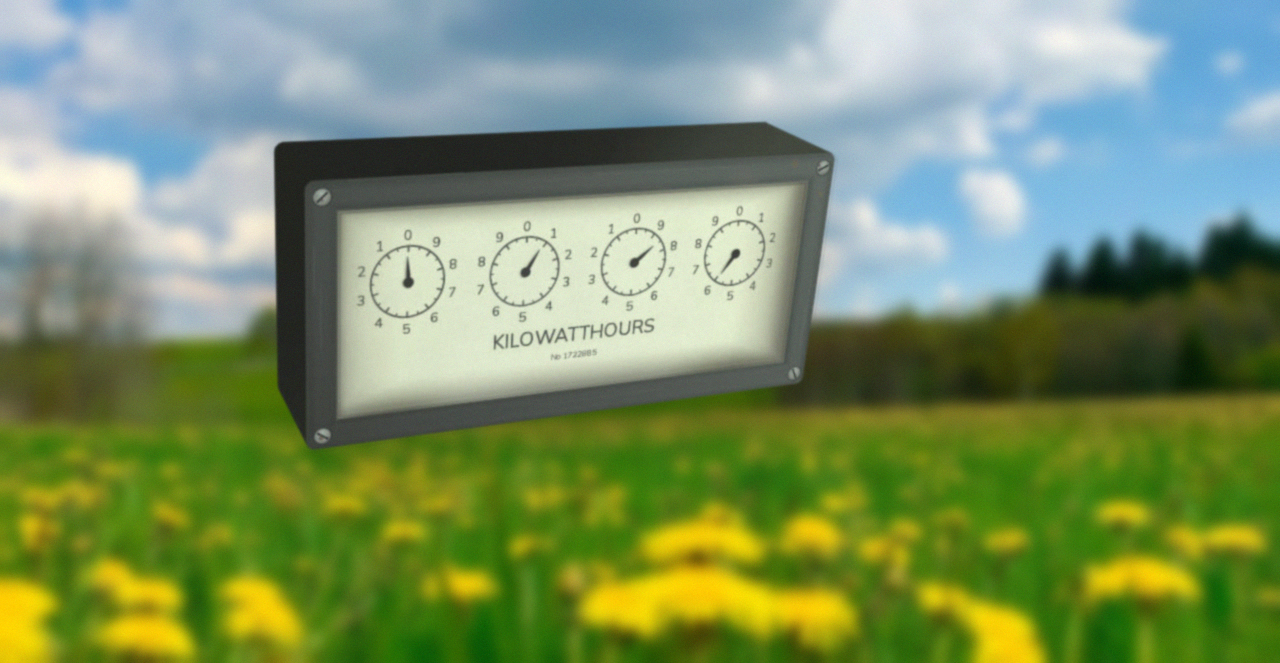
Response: 86 kWh
